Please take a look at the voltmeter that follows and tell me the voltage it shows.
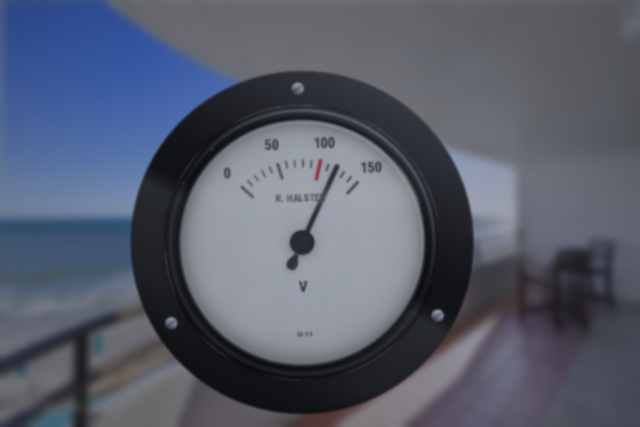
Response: 120 V
